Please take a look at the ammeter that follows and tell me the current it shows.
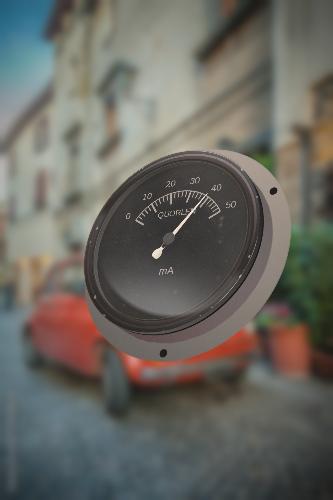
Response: 40 mA
